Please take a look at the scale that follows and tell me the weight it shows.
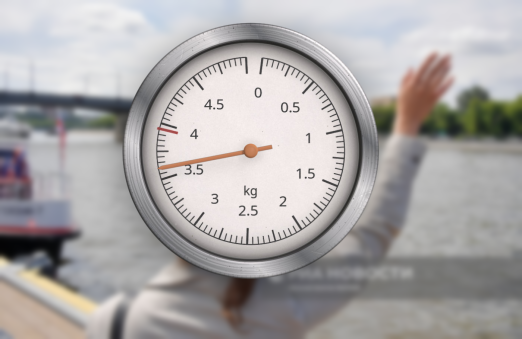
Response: 3.6 kg
